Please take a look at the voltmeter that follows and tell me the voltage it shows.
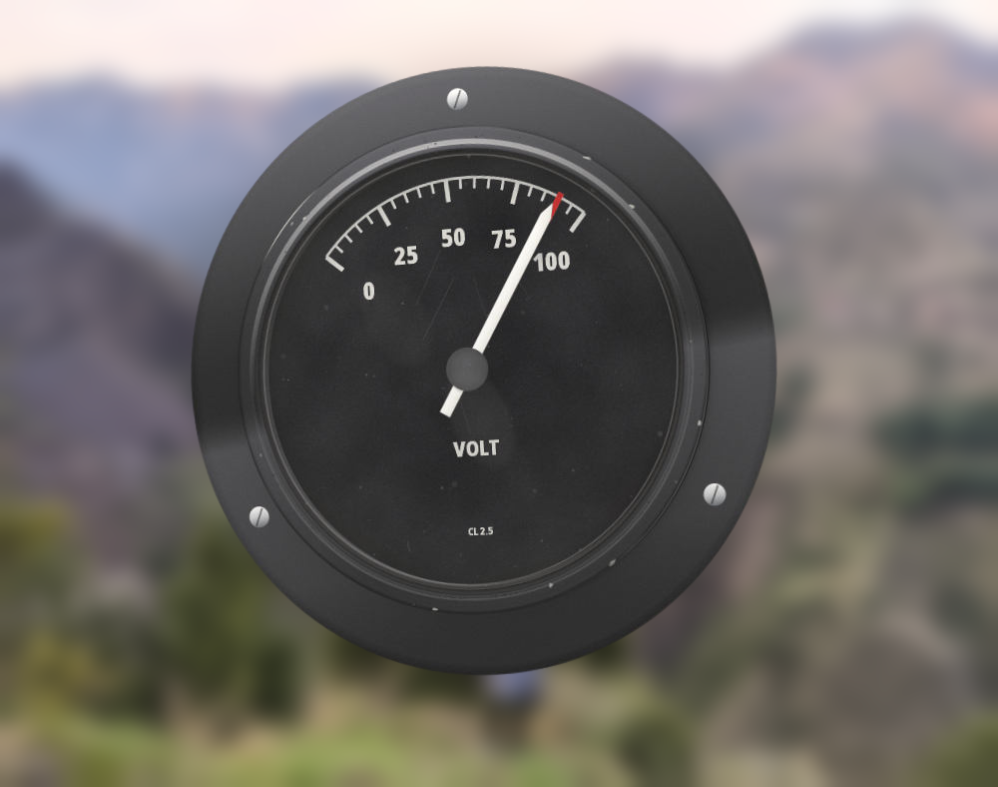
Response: 90 V
